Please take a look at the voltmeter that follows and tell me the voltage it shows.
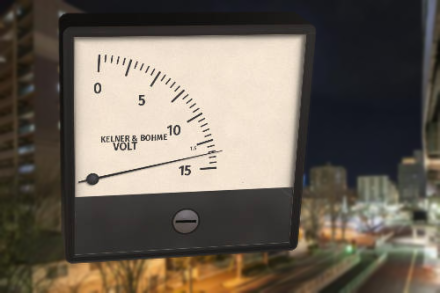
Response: 13.5 V
